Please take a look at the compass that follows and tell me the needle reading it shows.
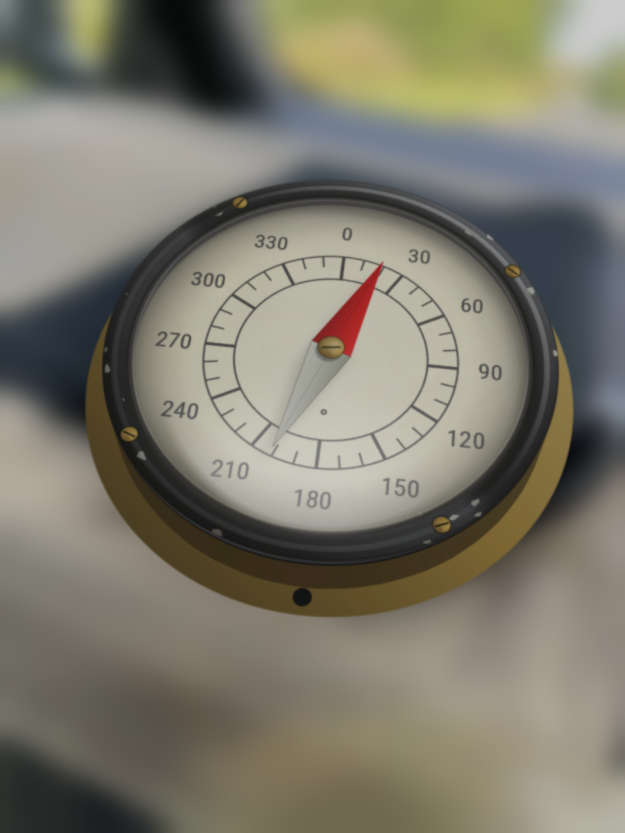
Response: 20 °
